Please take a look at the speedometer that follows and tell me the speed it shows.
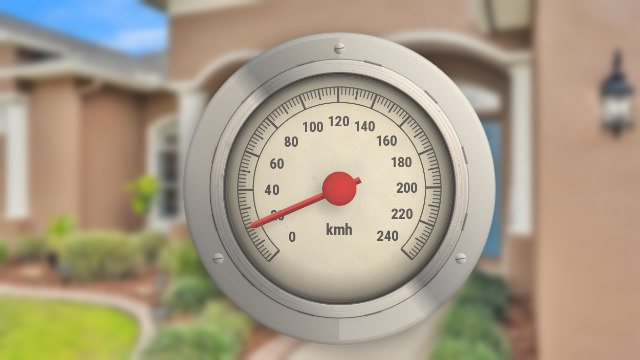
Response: 20 km/h
